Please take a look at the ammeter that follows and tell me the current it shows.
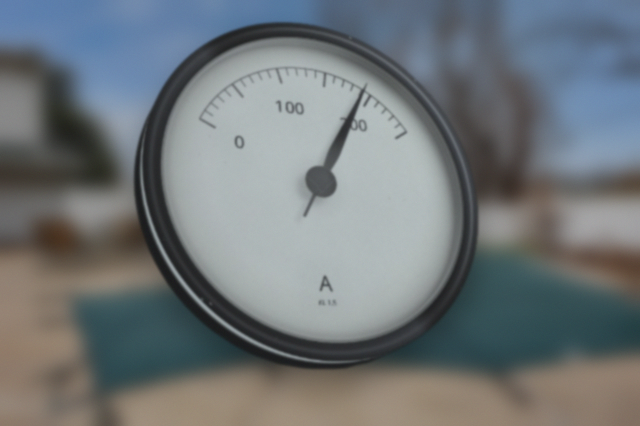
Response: 190 A
